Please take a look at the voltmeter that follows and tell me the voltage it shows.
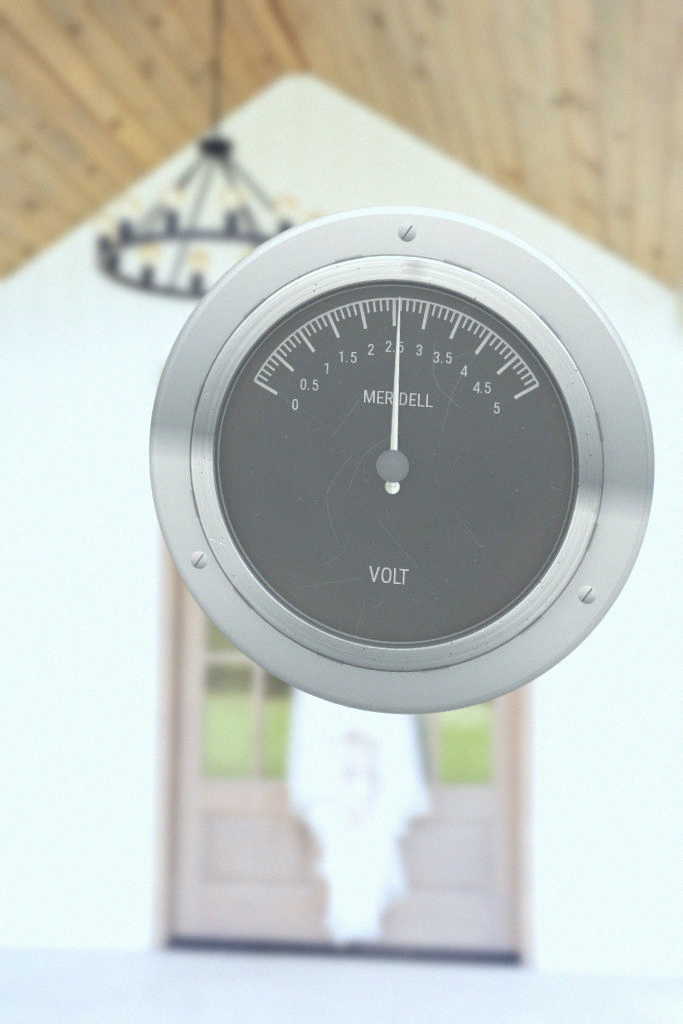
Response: 2.6 V
